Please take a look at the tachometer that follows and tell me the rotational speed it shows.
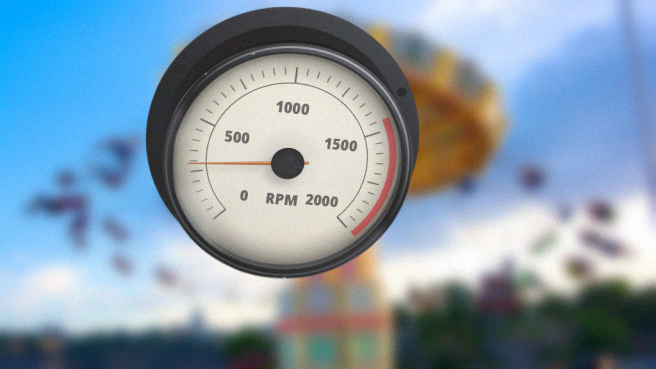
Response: 300 rpm
